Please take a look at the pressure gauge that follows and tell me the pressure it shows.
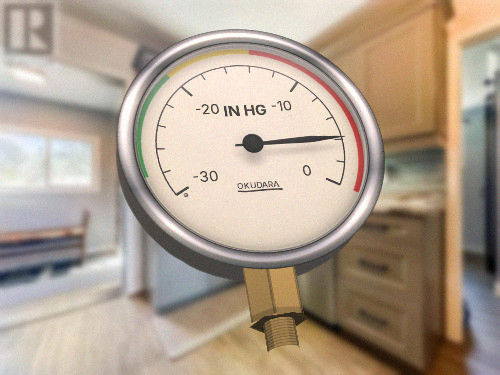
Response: -4 inHg
